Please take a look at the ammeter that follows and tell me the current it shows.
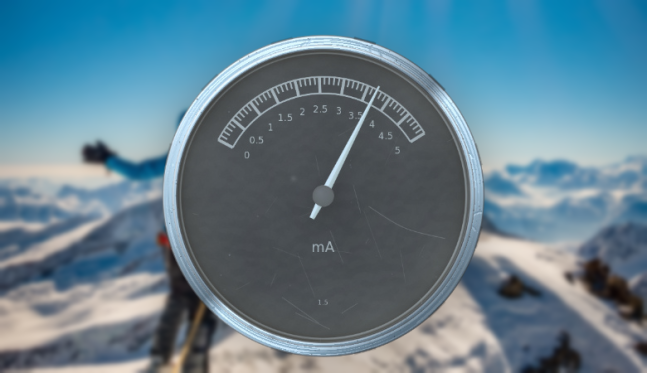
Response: 3.7 mA
